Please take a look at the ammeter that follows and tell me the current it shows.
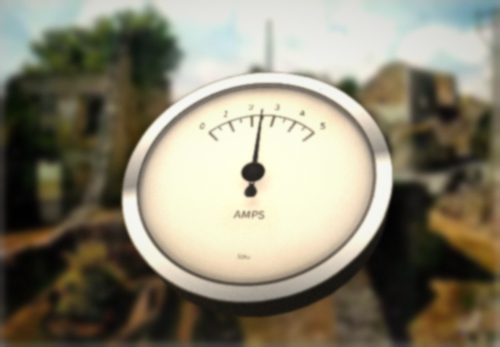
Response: 2.5 A
